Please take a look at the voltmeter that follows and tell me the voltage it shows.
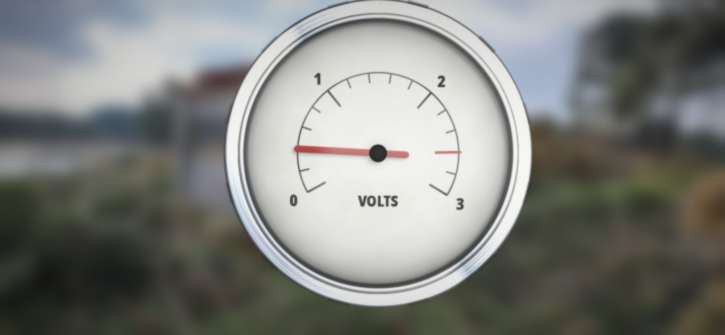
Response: 0.4 V
